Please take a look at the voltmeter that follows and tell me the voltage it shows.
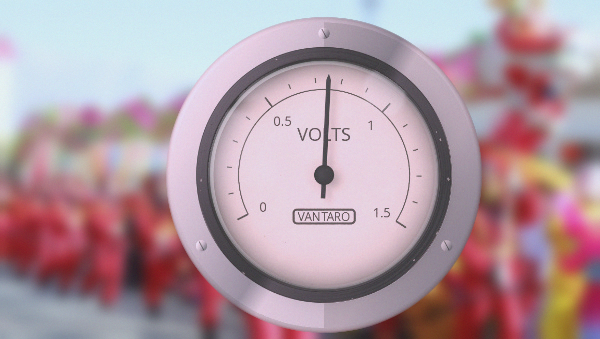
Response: 0.75 V
